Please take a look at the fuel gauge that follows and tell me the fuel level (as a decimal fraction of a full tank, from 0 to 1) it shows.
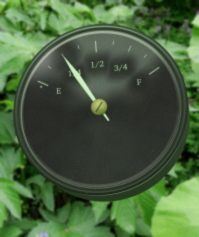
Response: 0.25
